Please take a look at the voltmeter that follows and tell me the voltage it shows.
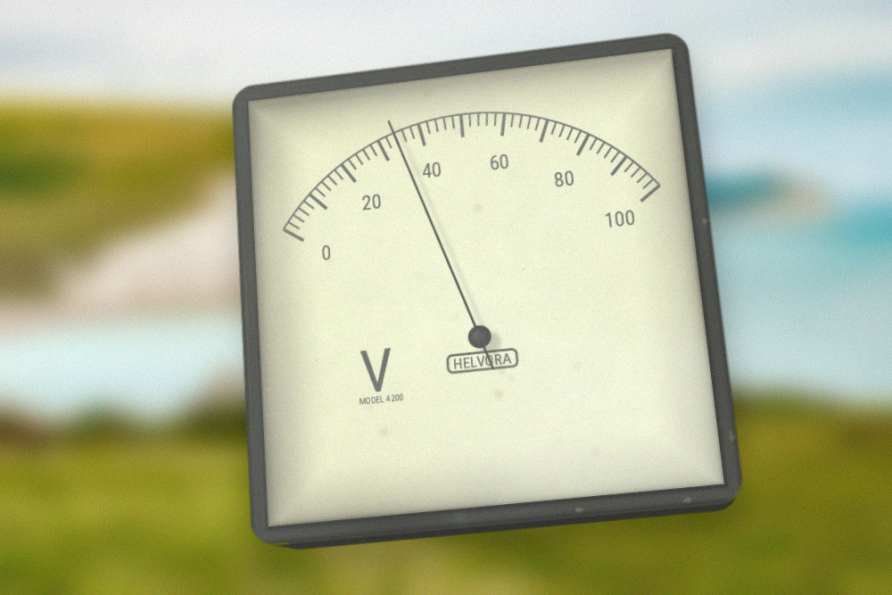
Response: 34 V
